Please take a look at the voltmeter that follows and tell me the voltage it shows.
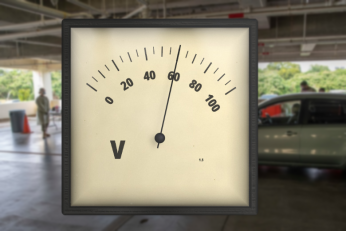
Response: 60 V
